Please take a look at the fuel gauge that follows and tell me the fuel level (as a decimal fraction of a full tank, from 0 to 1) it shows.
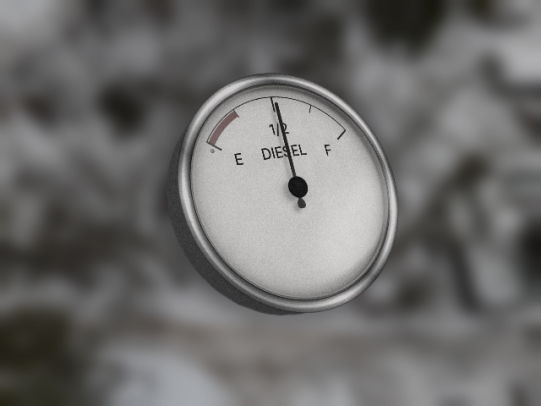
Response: 0.5
